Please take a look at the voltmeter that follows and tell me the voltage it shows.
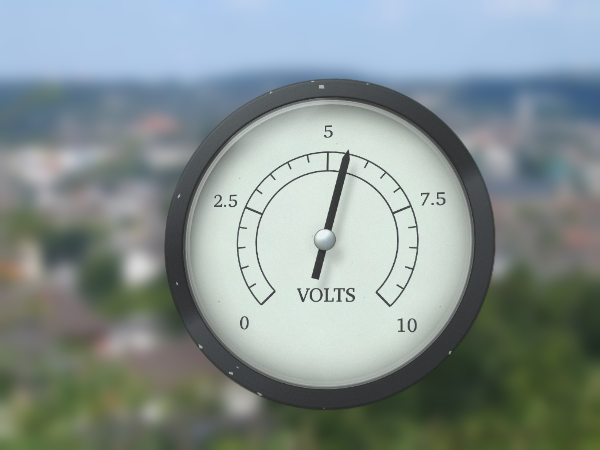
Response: 5.5 V
